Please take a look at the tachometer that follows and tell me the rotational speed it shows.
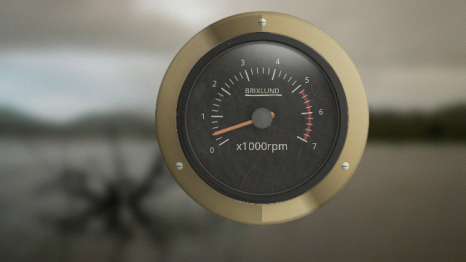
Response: 400 rpm
